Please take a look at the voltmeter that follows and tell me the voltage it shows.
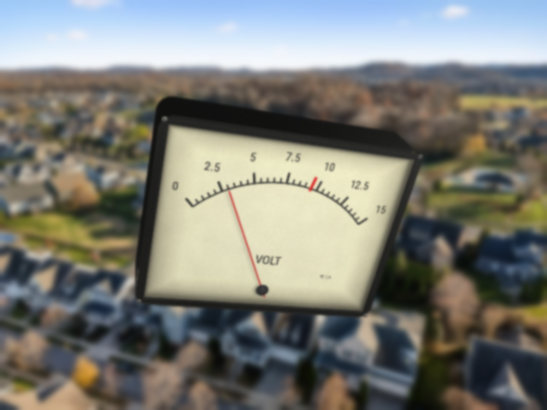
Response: 3 V
